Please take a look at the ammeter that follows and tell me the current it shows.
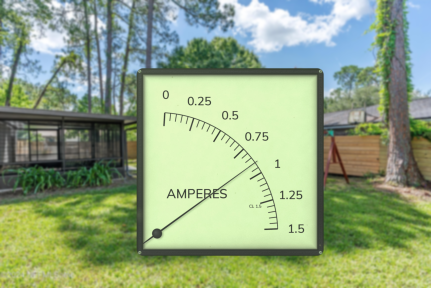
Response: 0.9 A
